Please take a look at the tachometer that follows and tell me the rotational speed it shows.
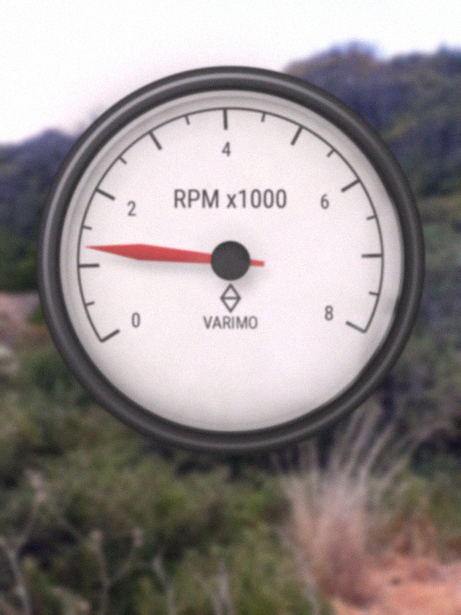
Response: 1250 rpm
